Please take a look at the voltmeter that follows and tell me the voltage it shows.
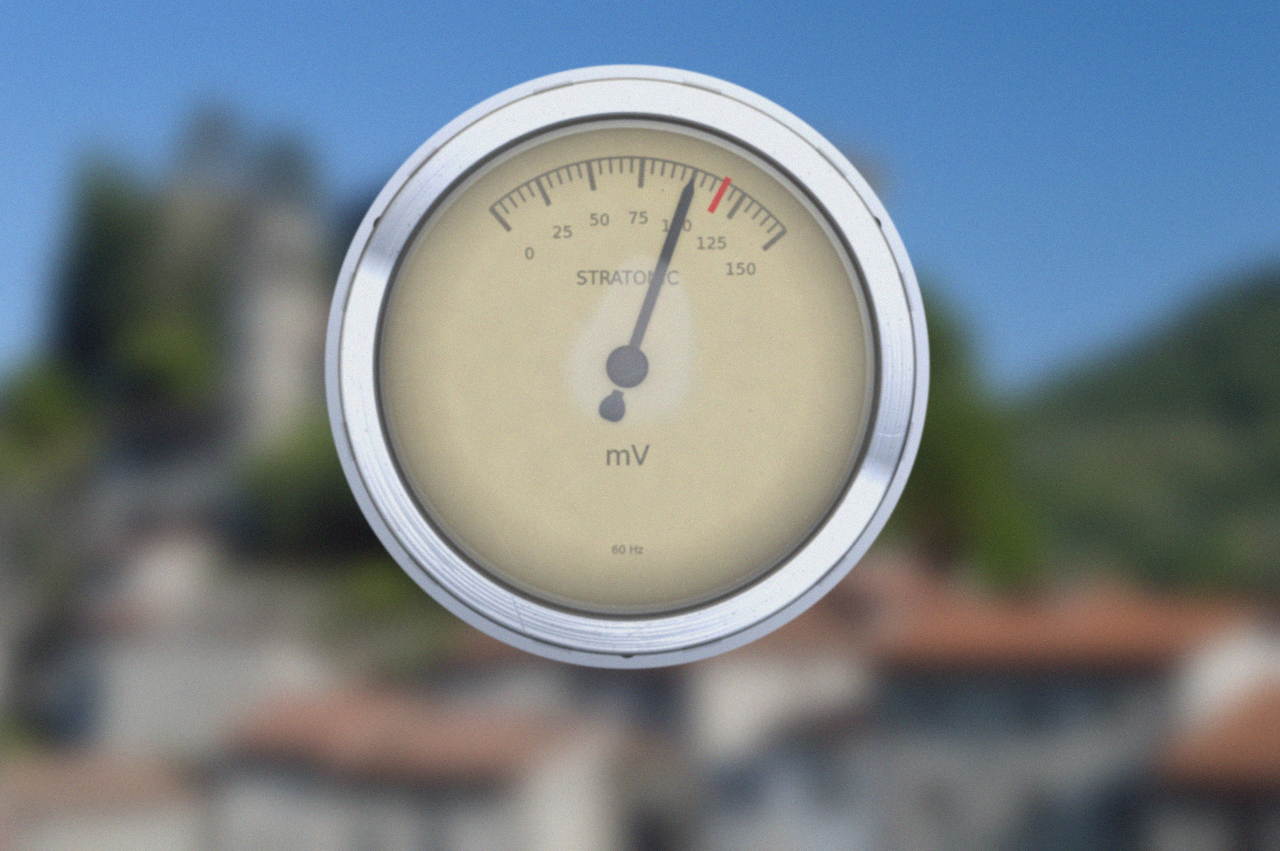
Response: 100 mV
